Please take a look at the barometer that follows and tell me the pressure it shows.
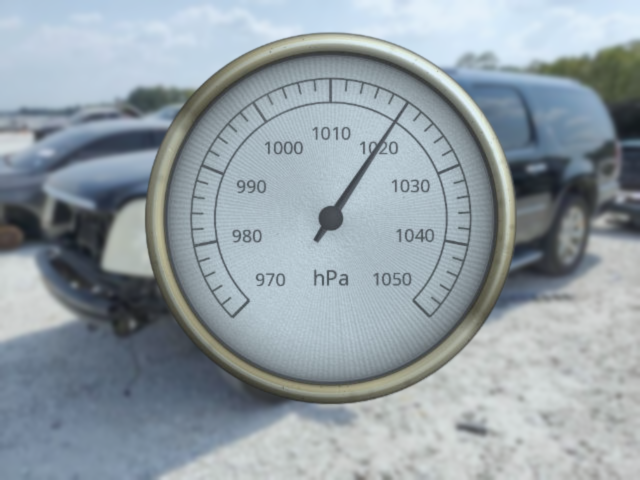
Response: 1020 hPa
